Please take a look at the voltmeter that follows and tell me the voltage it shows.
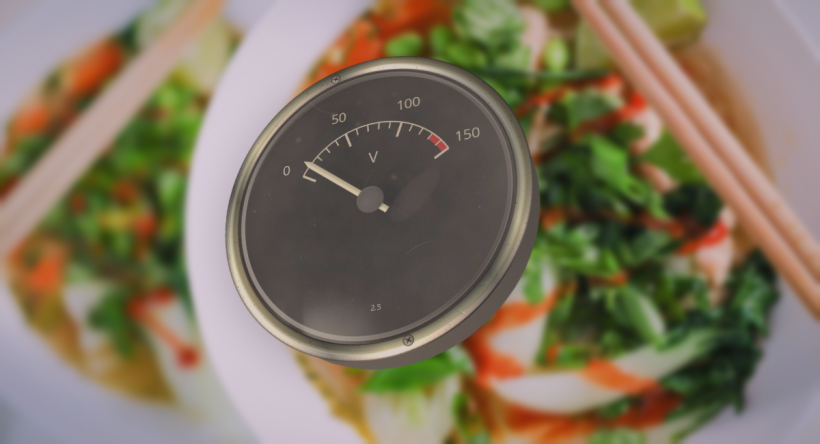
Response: 10 V
